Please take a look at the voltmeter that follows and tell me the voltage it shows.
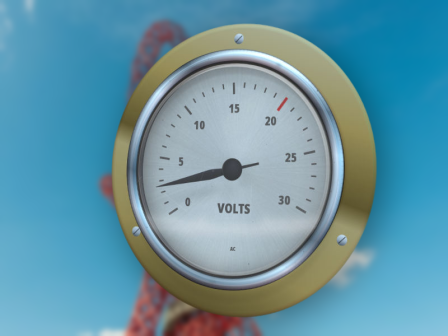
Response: 2.5 V
